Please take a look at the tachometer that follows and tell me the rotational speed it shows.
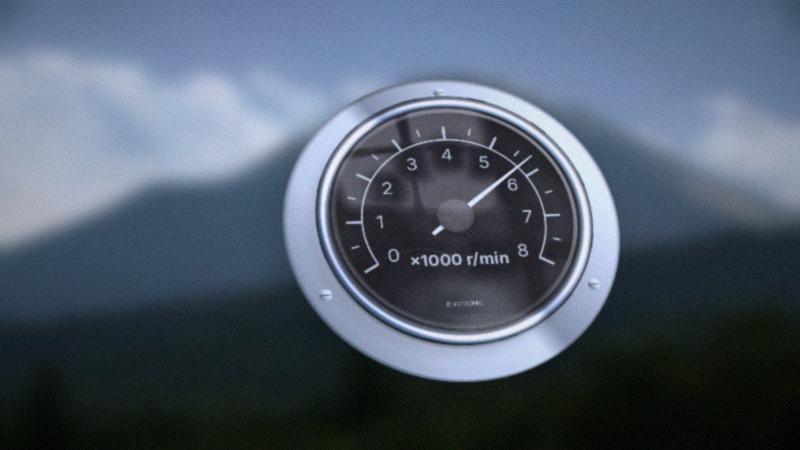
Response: 5750 rpm
